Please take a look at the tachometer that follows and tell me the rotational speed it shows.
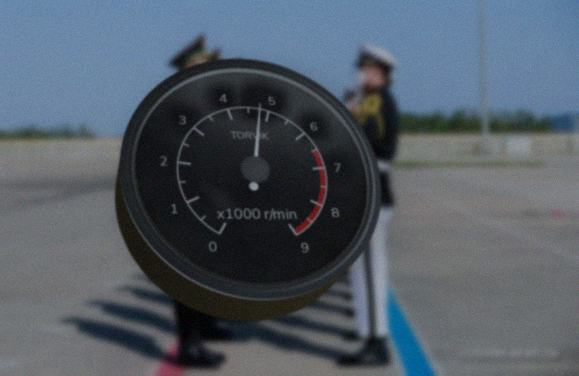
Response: 4750 rpm
